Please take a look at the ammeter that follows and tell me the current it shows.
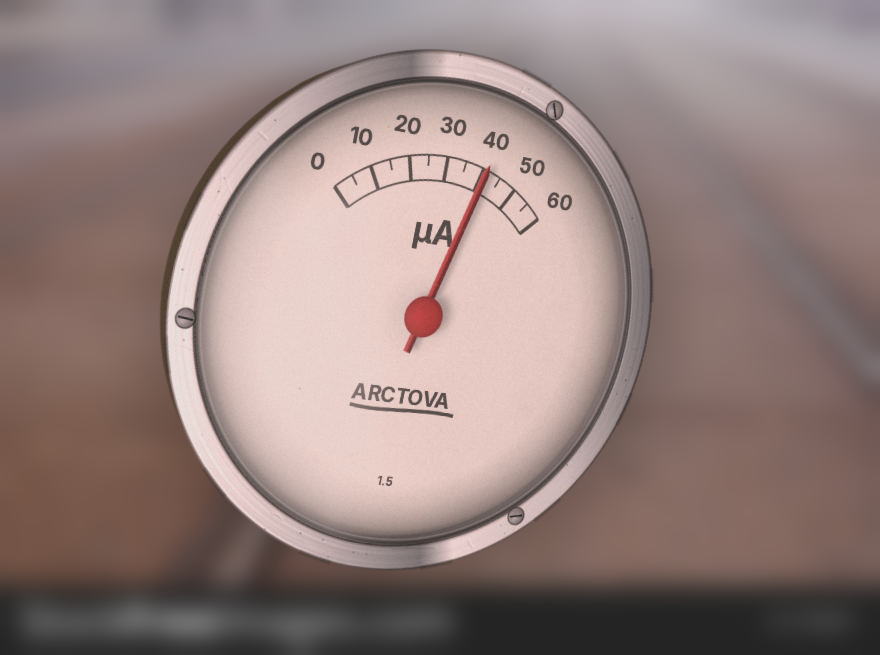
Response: 40 µA
